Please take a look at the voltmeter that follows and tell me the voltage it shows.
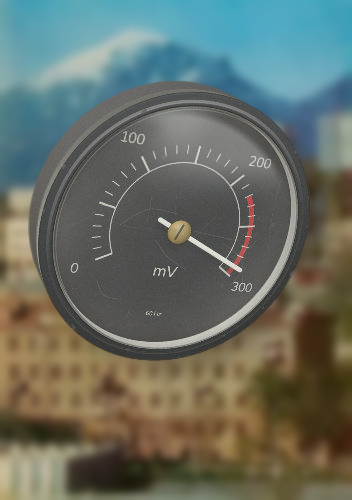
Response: 290 mV
